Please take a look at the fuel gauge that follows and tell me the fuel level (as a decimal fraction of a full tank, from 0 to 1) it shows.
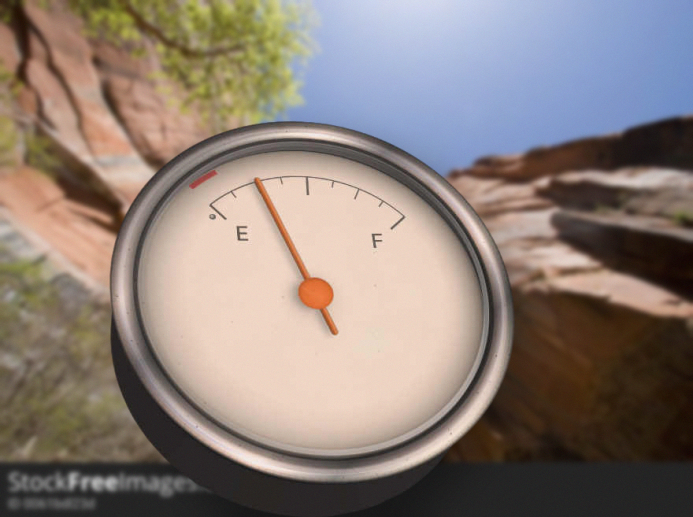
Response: 0.25
